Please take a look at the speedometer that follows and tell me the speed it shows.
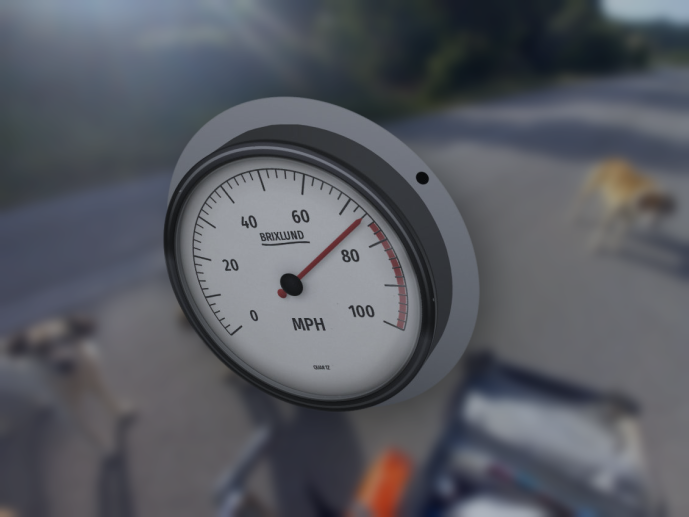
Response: 74 mph
